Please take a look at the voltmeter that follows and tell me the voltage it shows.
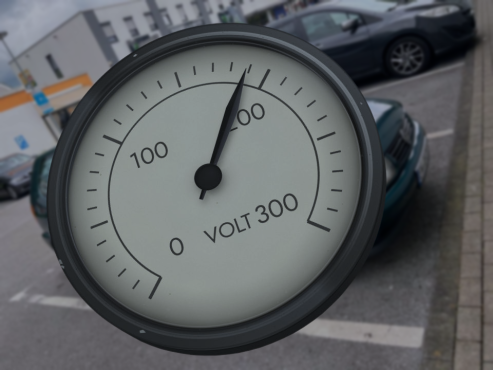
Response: 190 V
